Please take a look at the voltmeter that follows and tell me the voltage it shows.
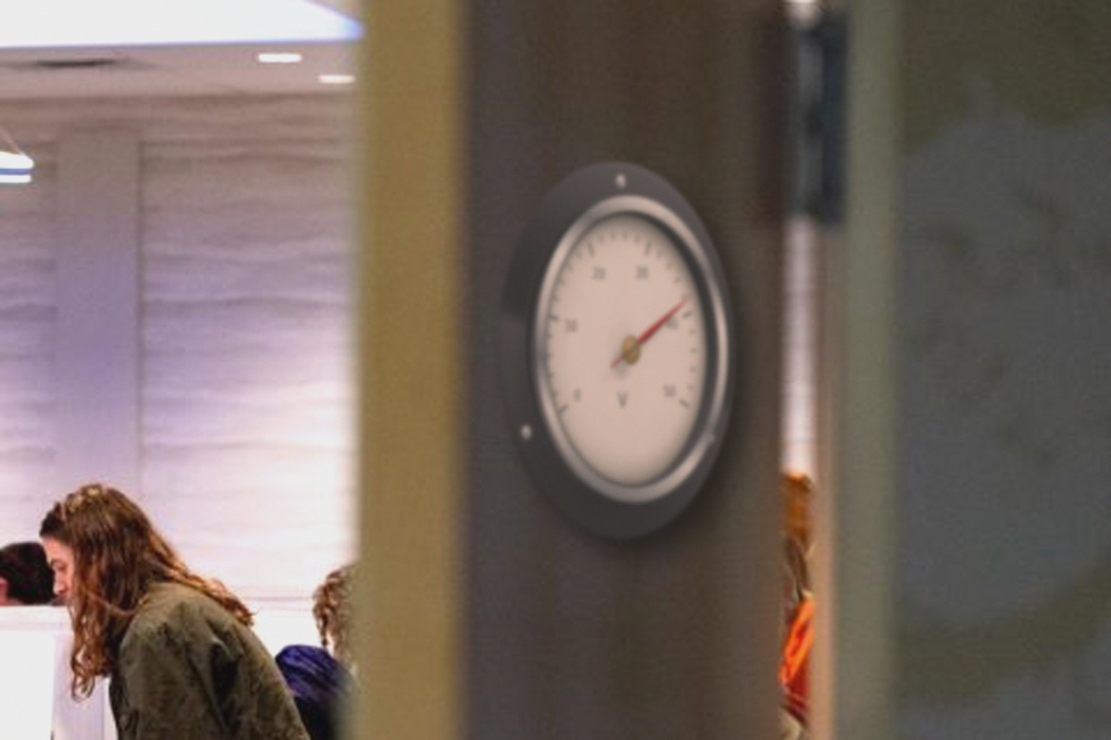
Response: 38 V
